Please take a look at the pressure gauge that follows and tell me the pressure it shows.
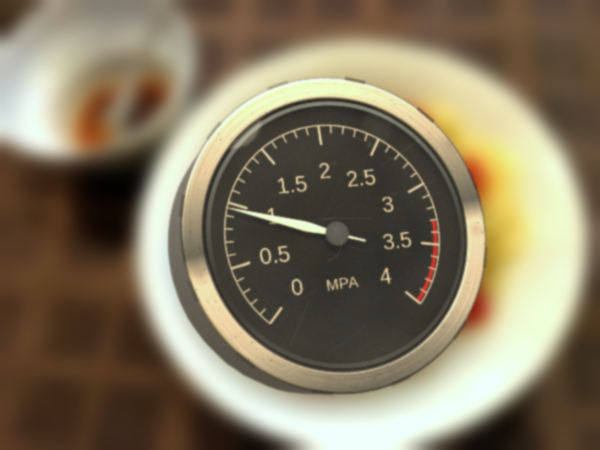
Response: 0.95 MPa
